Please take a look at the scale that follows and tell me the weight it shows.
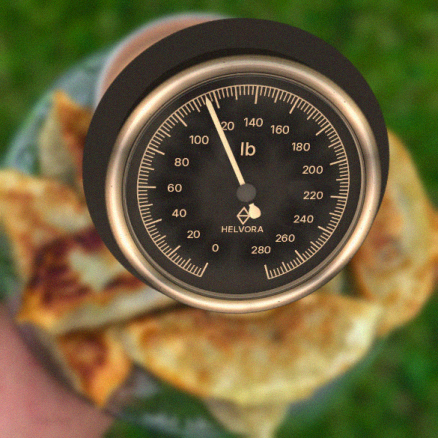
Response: 116 lb
